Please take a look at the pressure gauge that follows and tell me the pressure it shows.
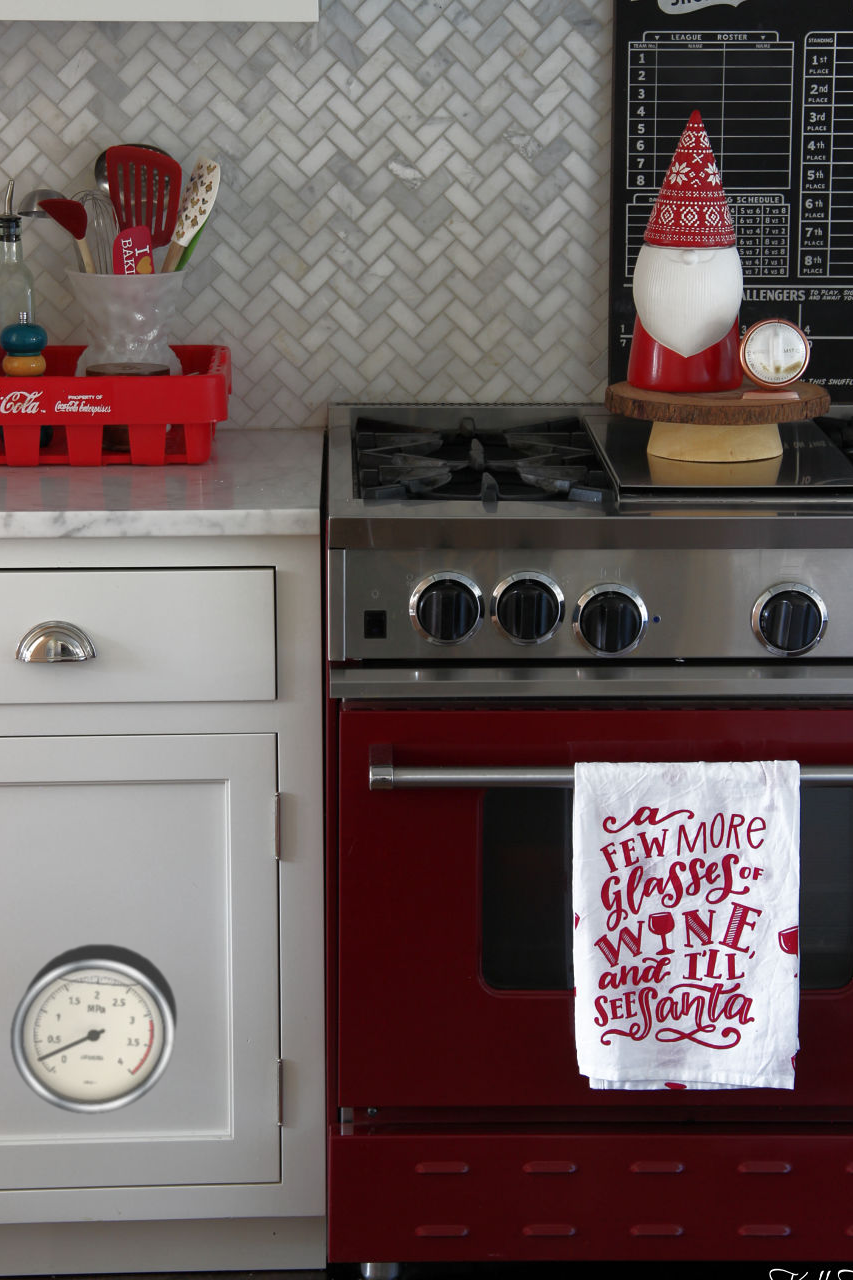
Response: 0.25 MPa
